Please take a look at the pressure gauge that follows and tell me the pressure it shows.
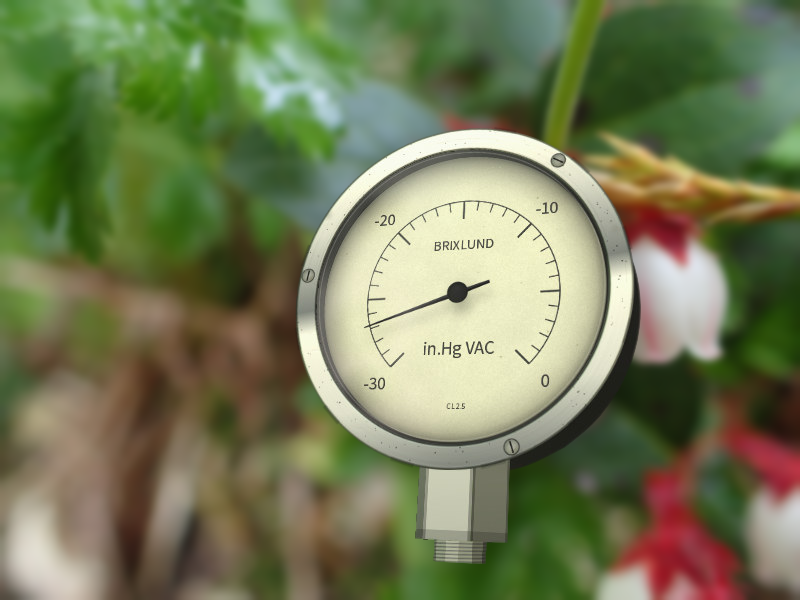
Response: -27 inHg
